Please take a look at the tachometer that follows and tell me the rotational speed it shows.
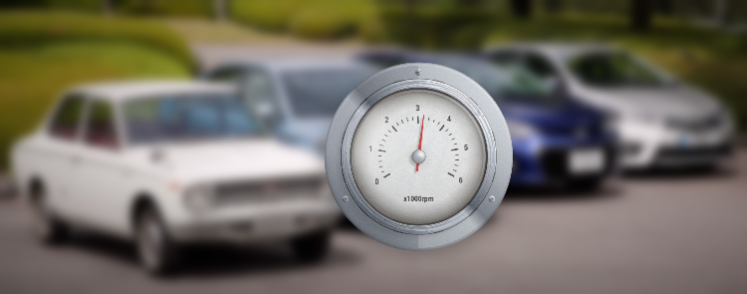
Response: 3200 rpm
